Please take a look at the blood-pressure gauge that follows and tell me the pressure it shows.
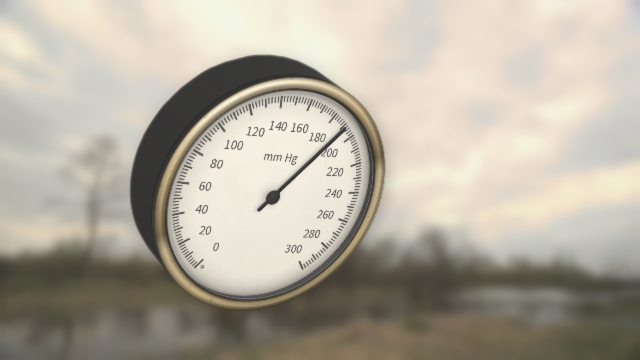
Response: 190 mmHg
